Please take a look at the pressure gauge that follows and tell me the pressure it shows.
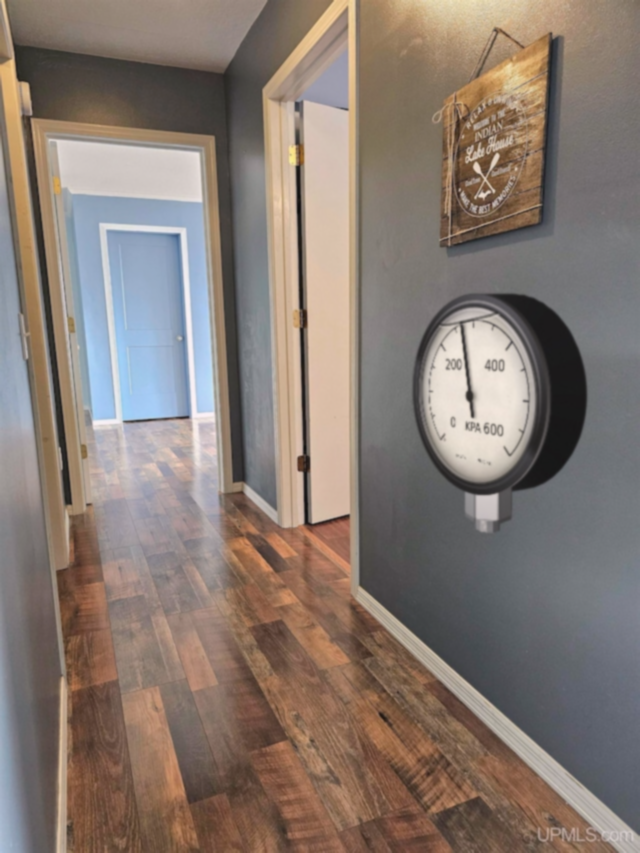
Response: 275 kPa
